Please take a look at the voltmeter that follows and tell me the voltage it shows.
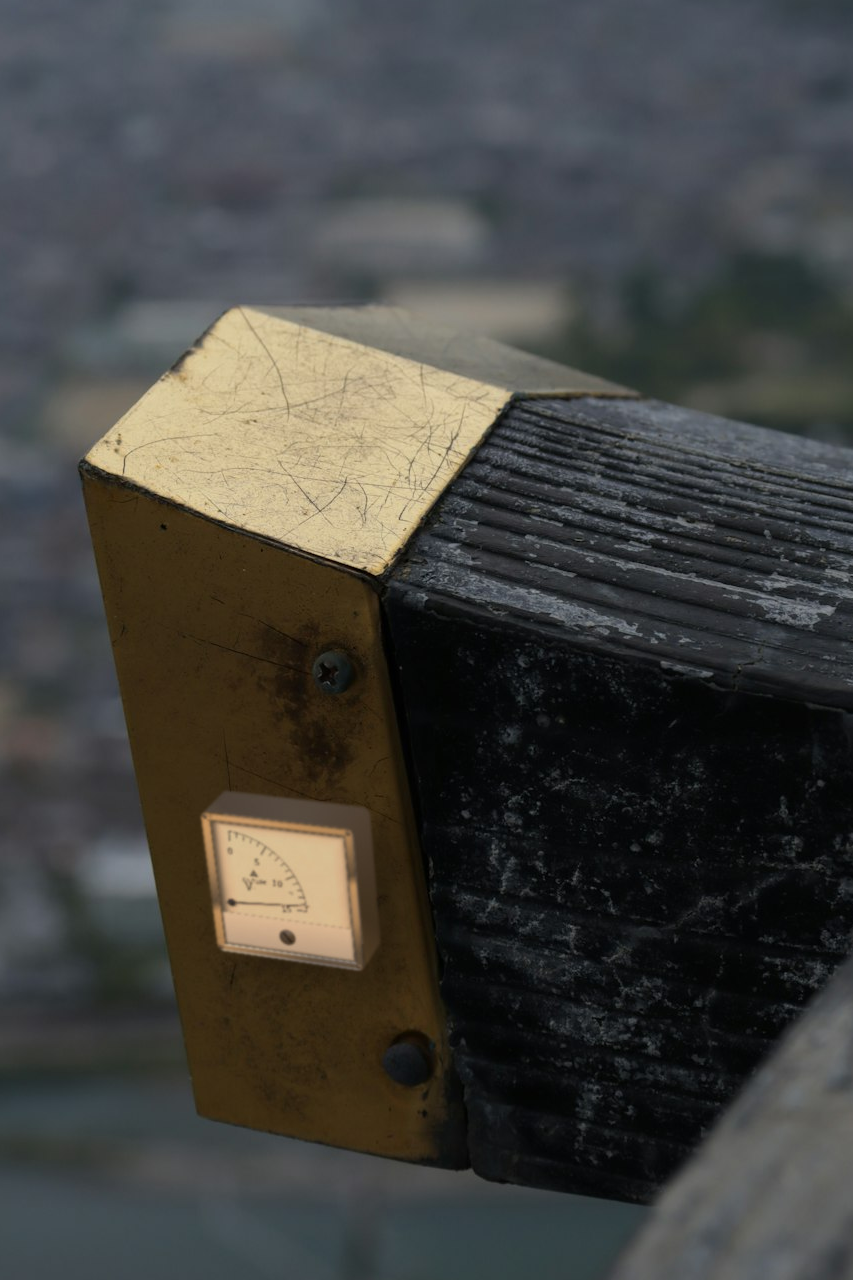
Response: 14 V
